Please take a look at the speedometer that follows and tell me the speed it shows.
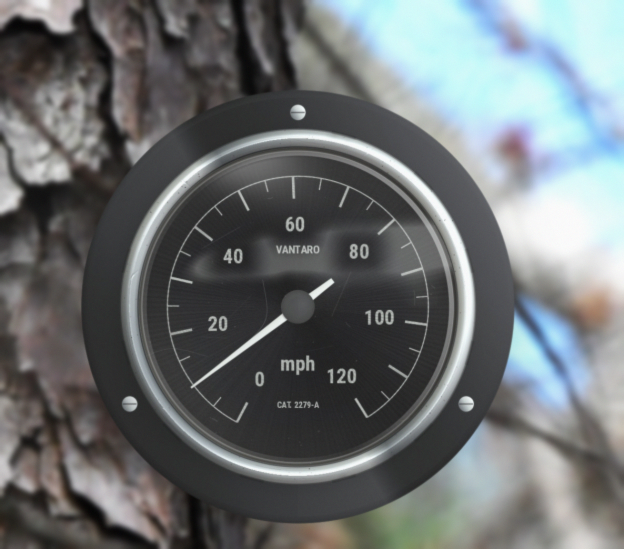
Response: 10 mph
